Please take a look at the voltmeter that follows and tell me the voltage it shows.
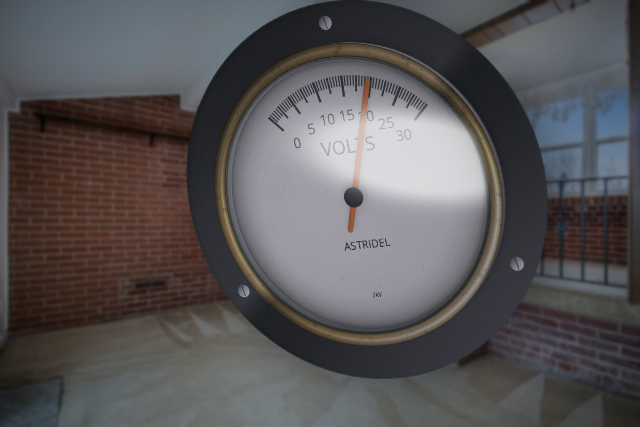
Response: 20 V
